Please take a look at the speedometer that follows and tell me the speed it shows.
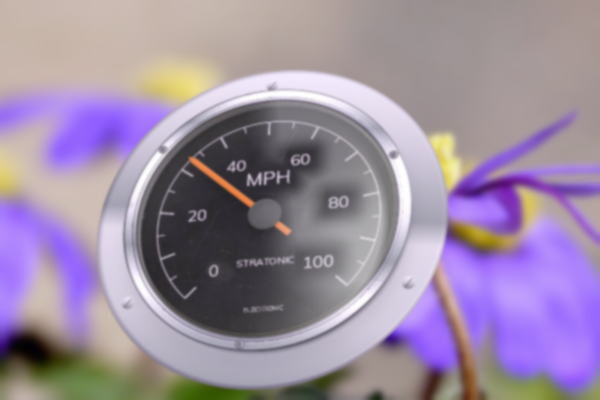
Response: 32.5 mph
